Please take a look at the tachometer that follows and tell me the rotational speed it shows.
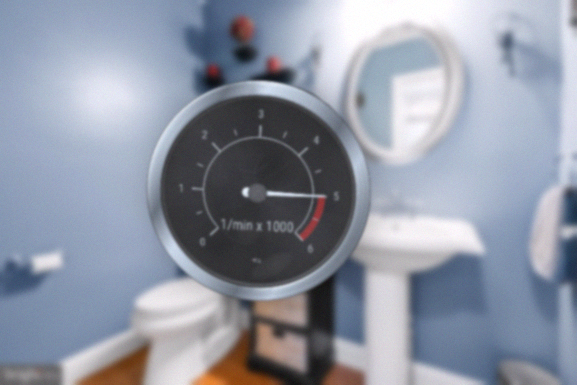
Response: 5000 rpm
